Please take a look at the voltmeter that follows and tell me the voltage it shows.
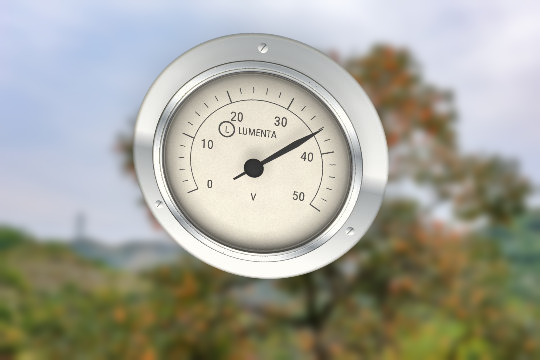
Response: 36 V
